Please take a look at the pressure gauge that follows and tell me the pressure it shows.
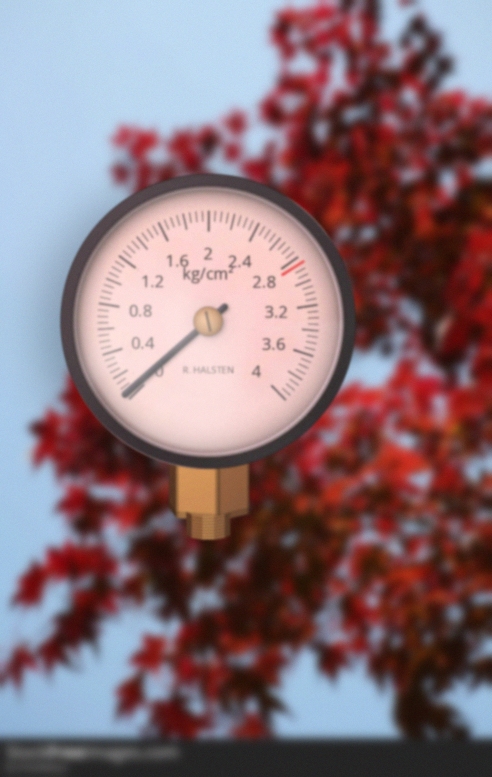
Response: 0.05 kg/cm²
